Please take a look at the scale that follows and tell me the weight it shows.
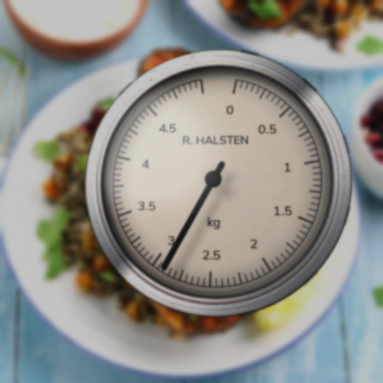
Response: 2.9 kg
